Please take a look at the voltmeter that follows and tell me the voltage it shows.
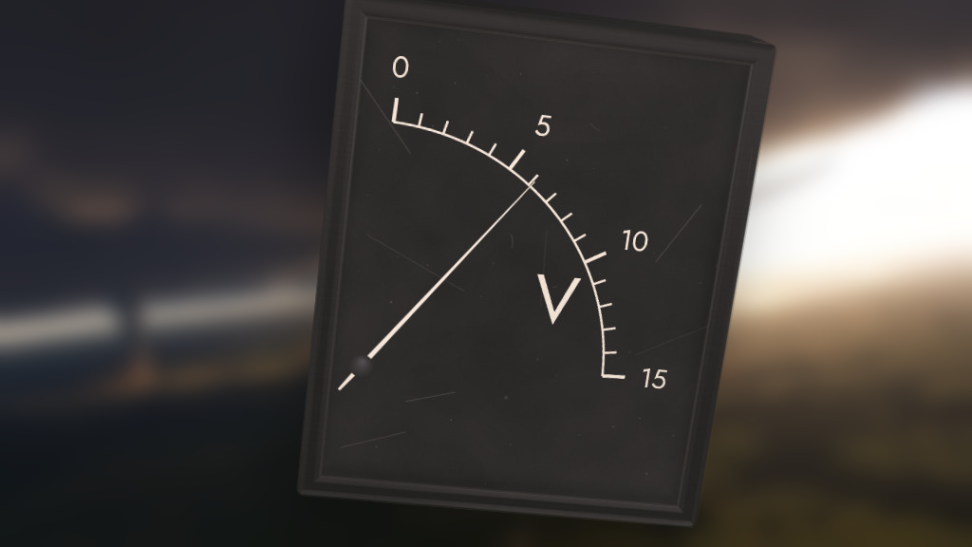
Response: 6 V
